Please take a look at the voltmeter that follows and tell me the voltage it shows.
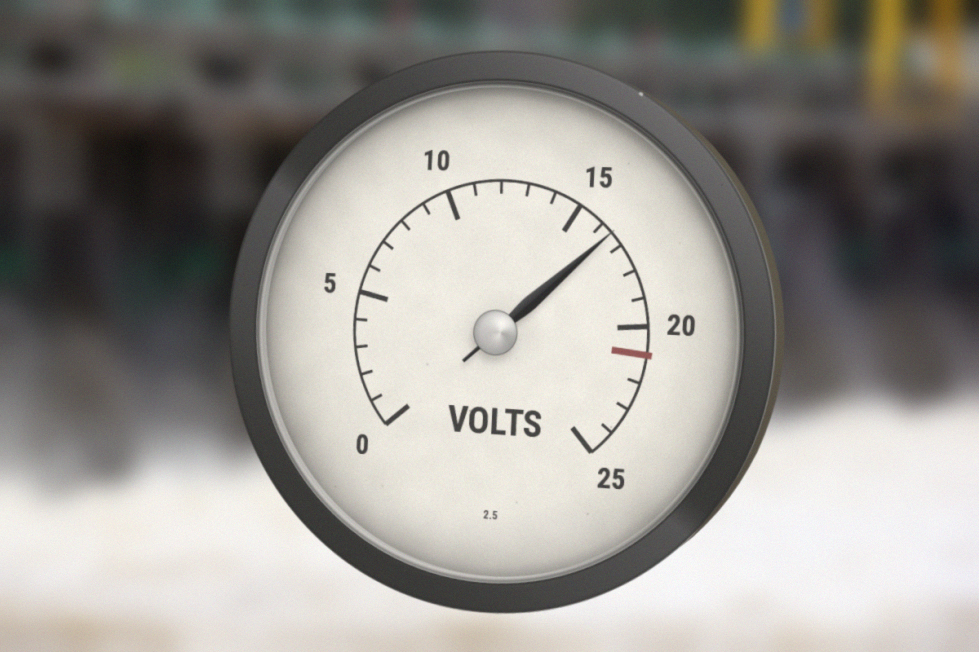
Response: 16.5 V
